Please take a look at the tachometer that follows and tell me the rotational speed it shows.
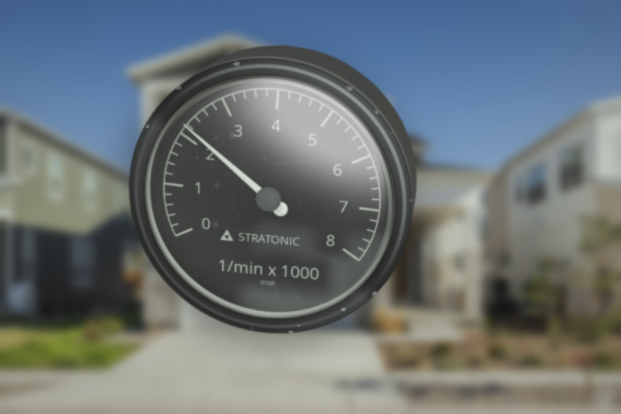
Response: 2200 rpm
